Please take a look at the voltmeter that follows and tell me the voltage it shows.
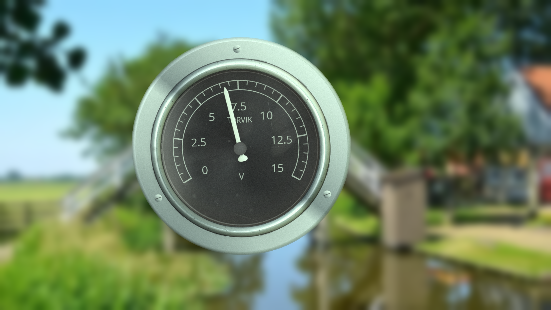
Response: 6.75 V
